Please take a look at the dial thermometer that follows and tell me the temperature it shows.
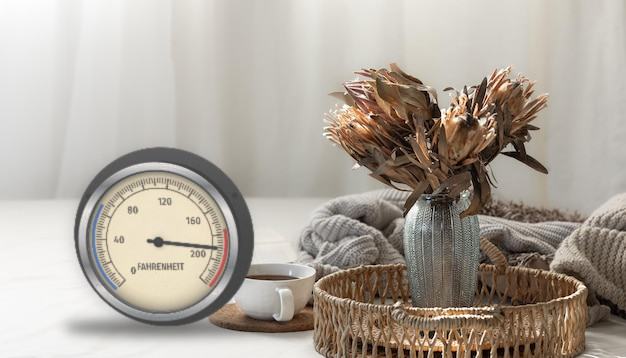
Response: 190 °F
